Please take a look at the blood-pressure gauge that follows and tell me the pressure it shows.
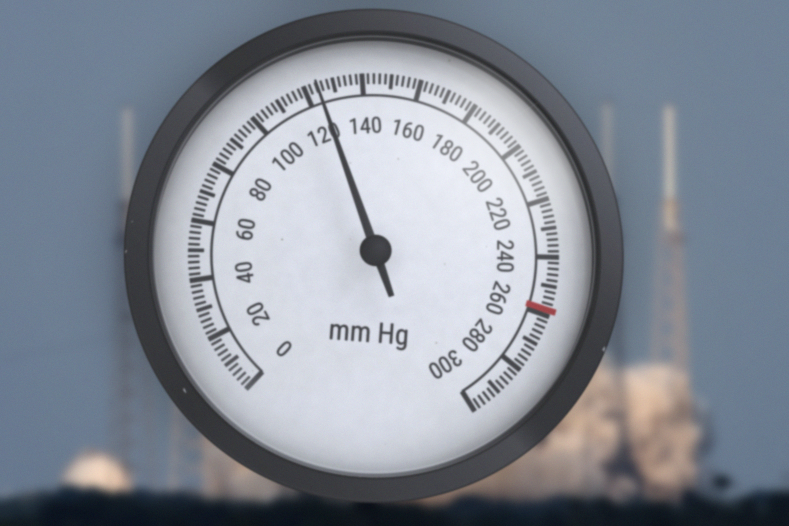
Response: 124 mmHg
